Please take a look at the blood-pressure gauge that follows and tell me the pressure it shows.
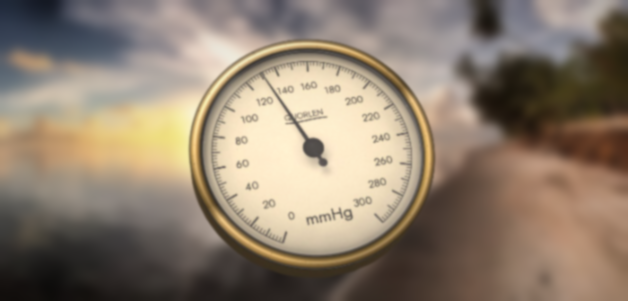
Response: 130 mmHg
